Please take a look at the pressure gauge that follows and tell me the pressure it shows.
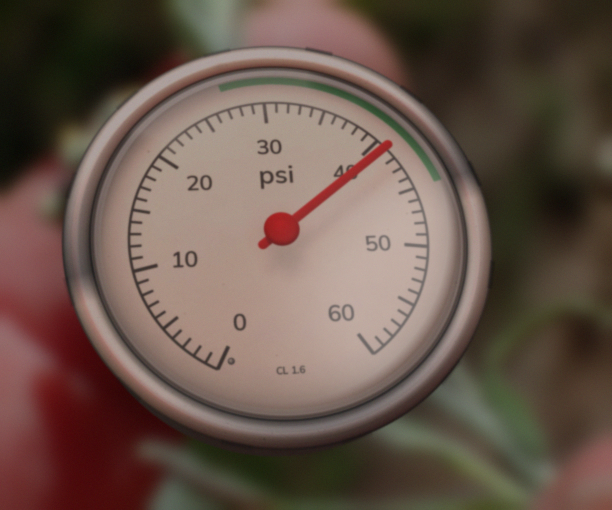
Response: 41 psi
